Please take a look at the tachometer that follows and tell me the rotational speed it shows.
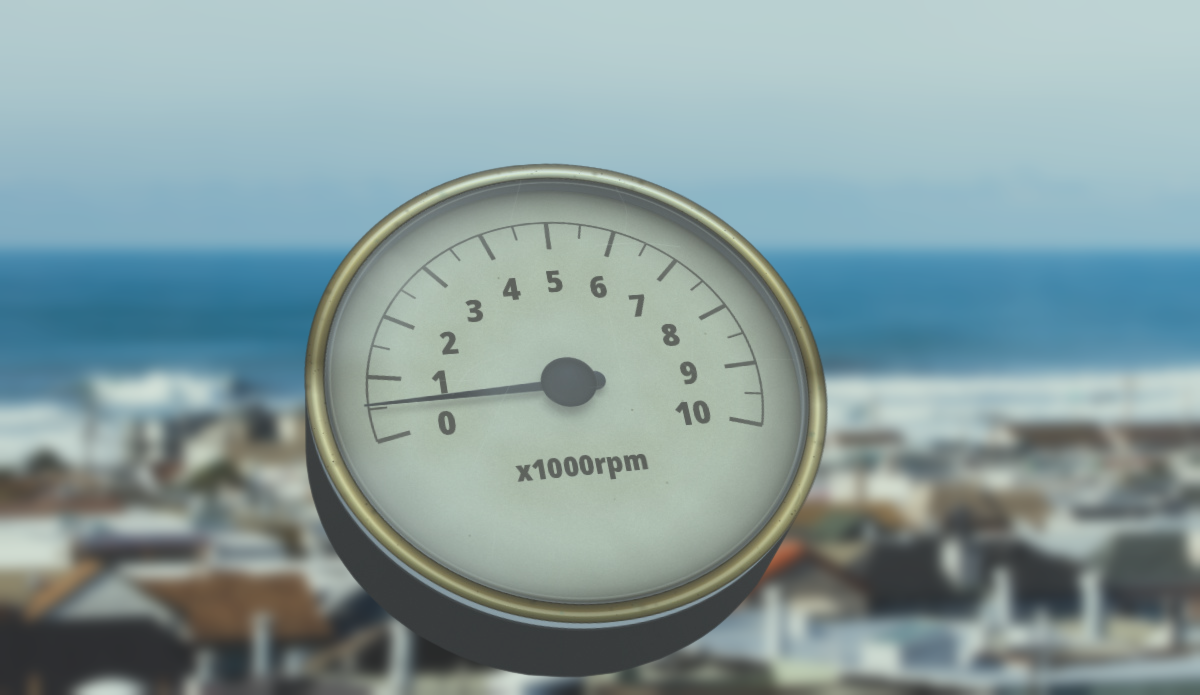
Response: 500 rpm
